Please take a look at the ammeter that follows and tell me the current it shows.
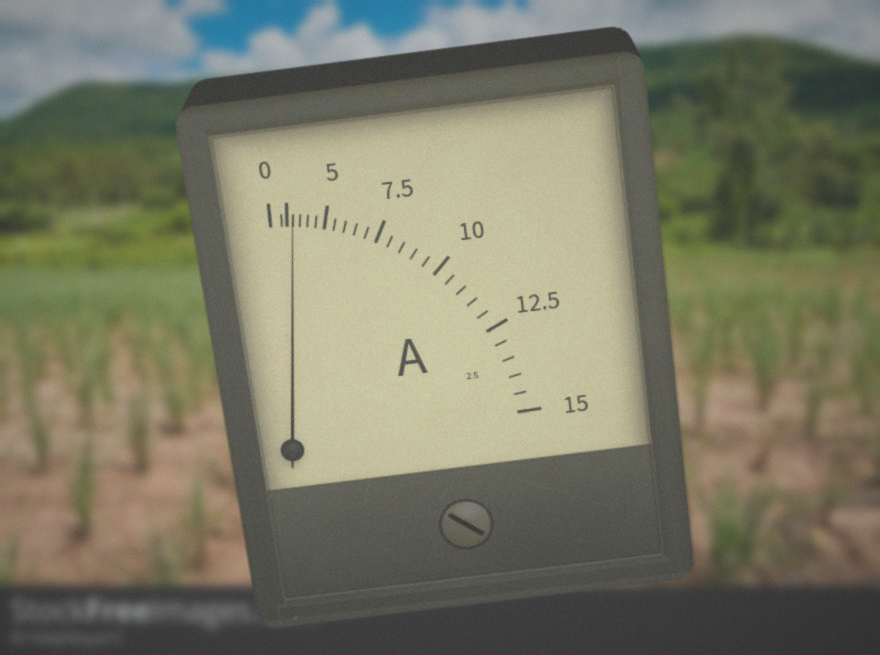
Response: 3 A
